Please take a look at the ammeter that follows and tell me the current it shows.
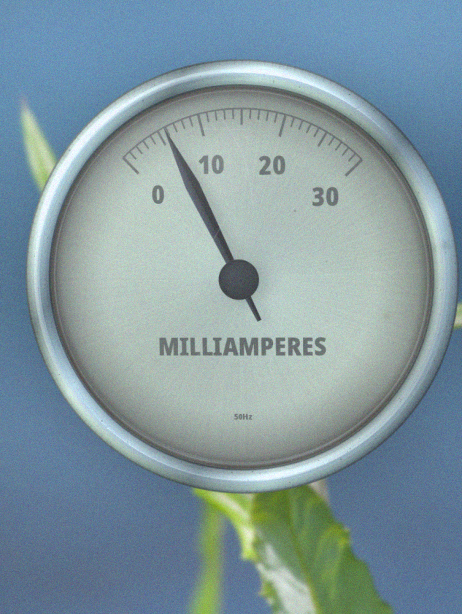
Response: 6 mA
